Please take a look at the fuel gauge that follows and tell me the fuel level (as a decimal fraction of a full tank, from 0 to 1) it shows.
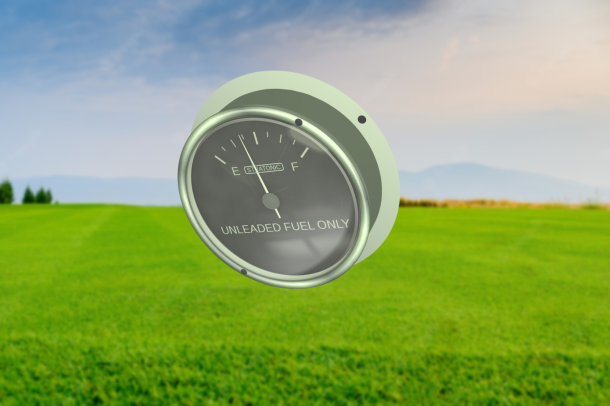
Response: 0.375
